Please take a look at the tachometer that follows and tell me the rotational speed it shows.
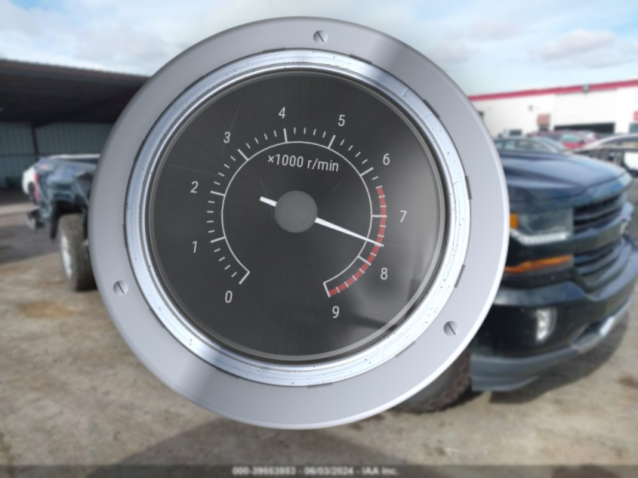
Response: 7600 rpm
